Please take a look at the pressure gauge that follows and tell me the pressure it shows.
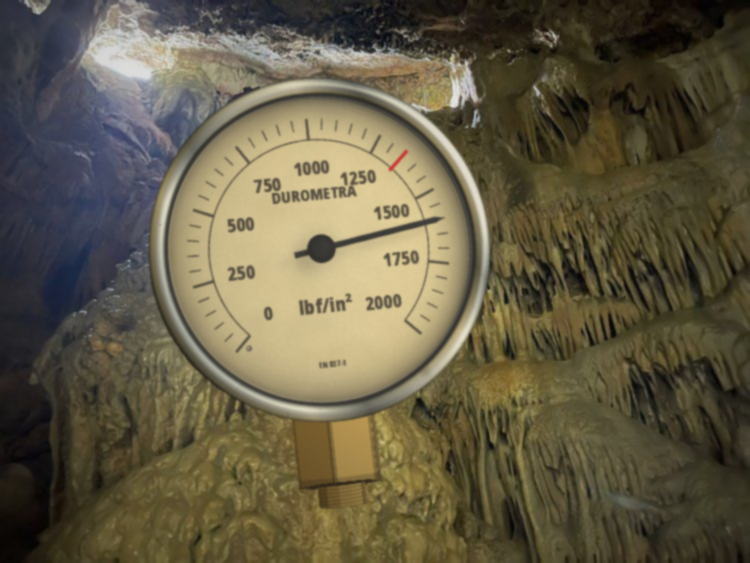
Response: 1600 psi
